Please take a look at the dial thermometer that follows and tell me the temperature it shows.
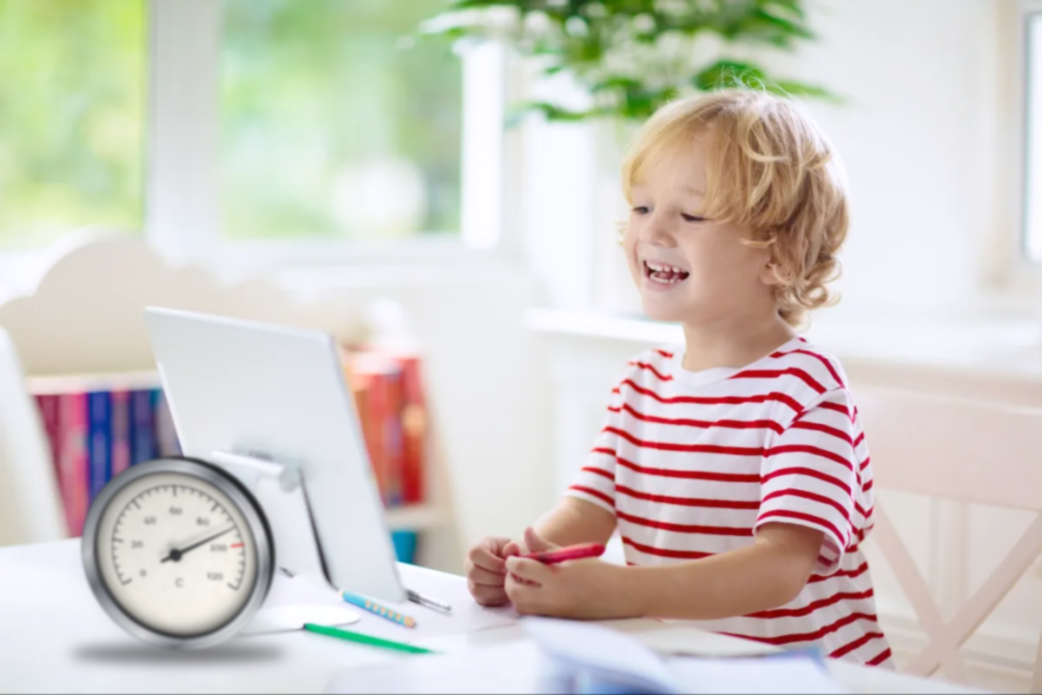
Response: 92 °C
